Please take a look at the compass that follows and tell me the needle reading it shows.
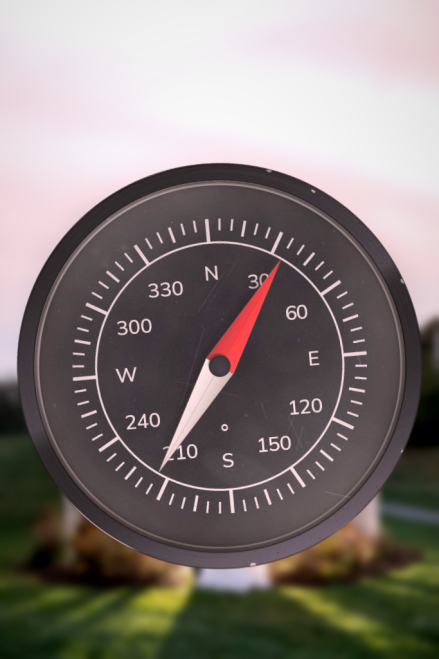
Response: 35 °
